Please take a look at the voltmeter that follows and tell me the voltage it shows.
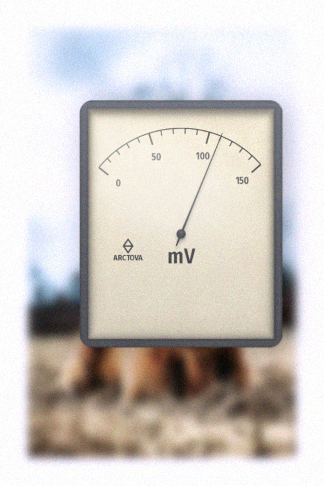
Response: 110 mV
